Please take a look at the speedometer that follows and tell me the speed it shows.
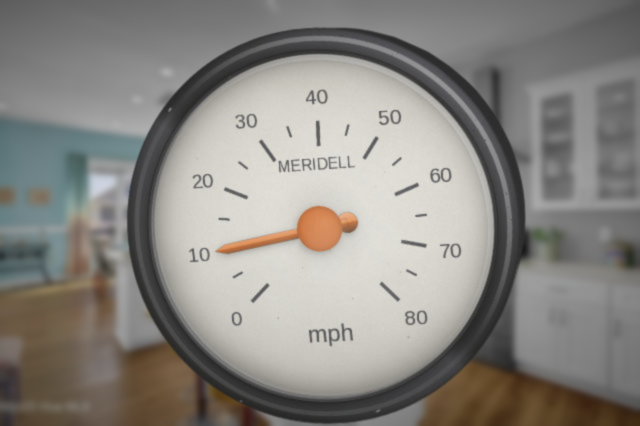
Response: 10 mph
